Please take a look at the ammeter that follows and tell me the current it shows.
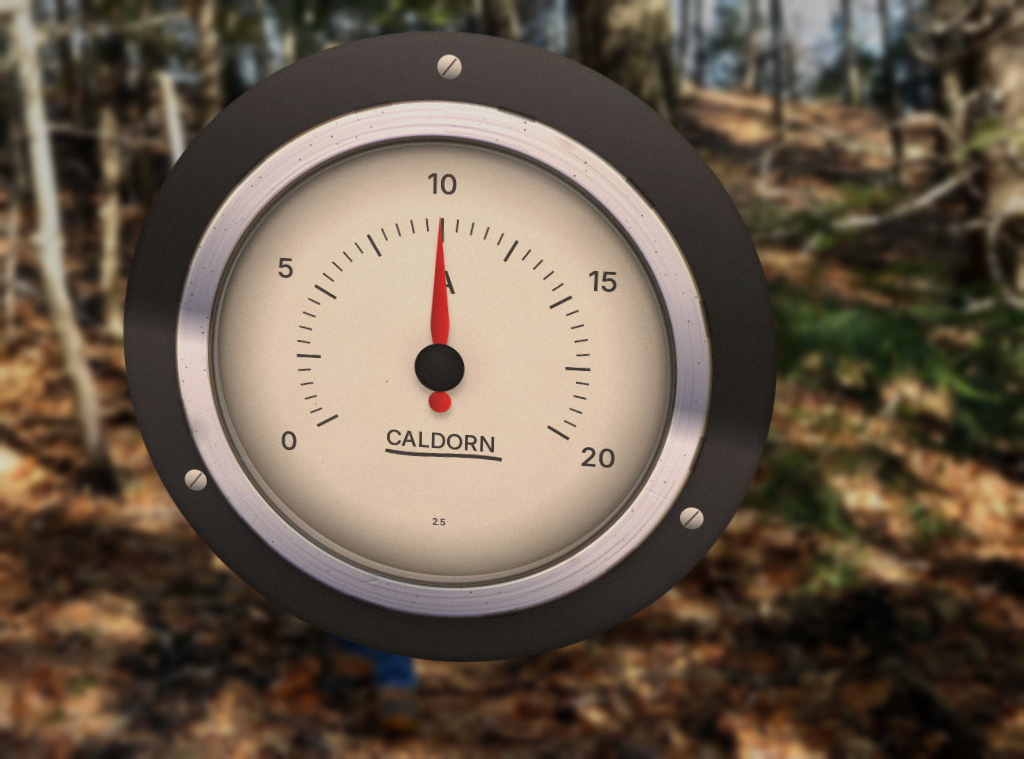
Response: 10 A
